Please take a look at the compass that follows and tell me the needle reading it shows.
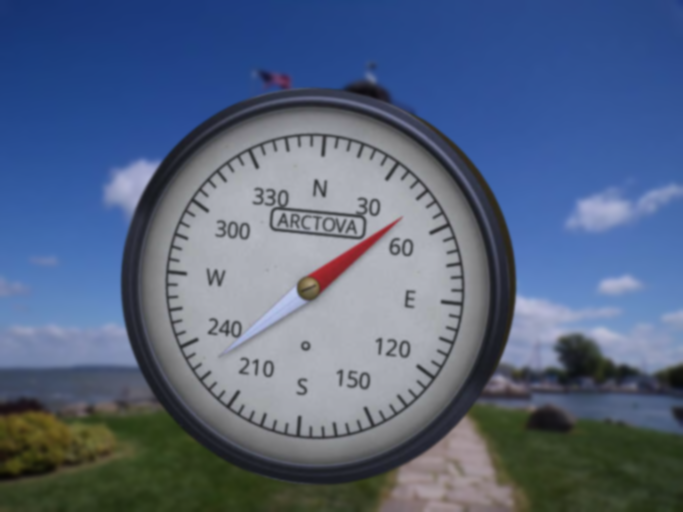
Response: 47.5 °
